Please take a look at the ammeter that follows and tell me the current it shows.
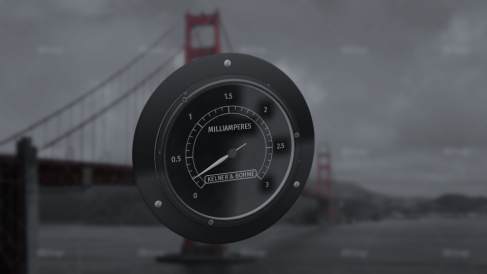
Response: 0.2 mA
